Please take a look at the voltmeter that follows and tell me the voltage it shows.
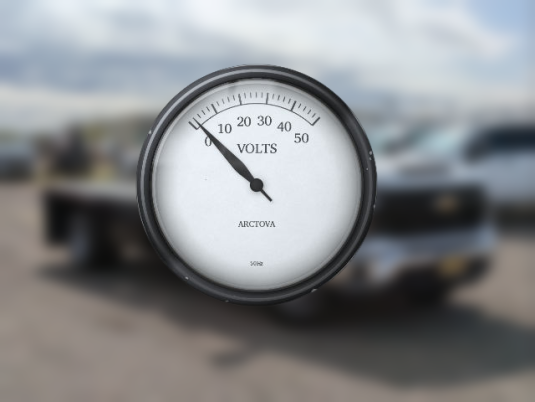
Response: 2 V
